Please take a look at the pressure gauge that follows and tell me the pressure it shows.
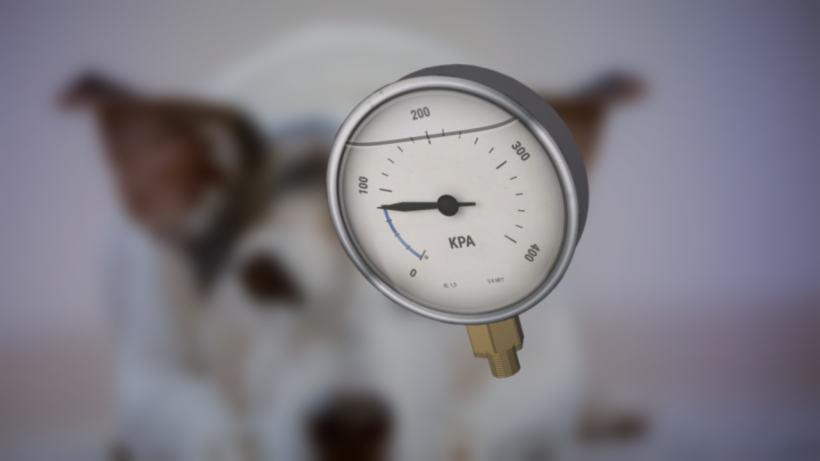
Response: 80 kPa
